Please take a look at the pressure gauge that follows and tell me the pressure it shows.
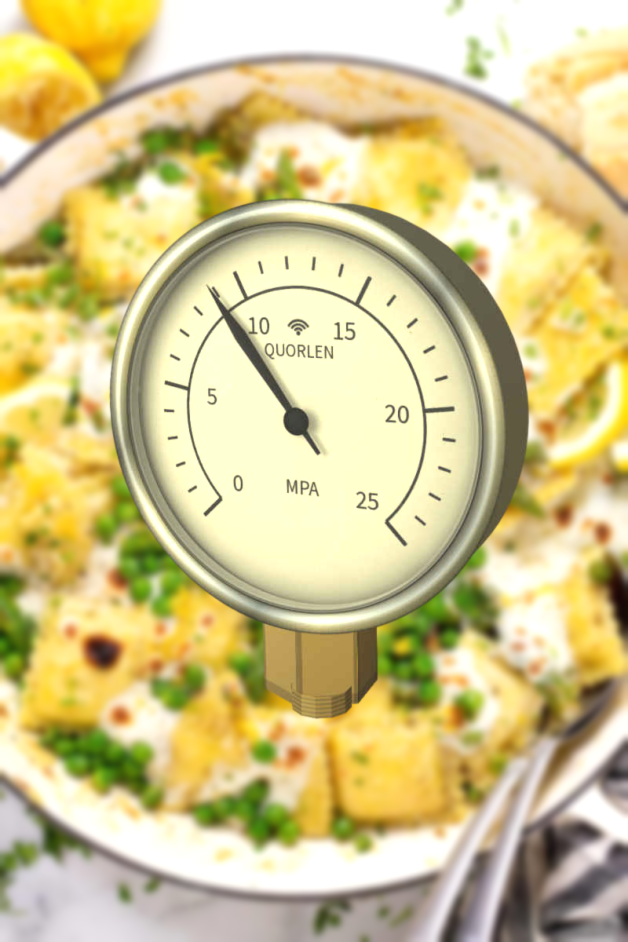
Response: 9 MPa
